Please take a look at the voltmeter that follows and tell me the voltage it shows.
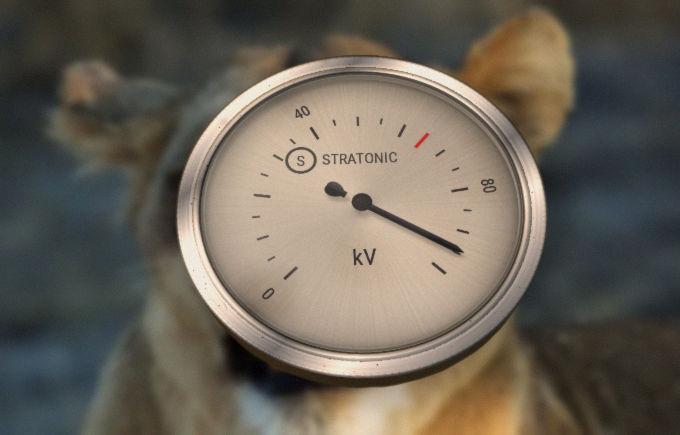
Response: 95 kV
